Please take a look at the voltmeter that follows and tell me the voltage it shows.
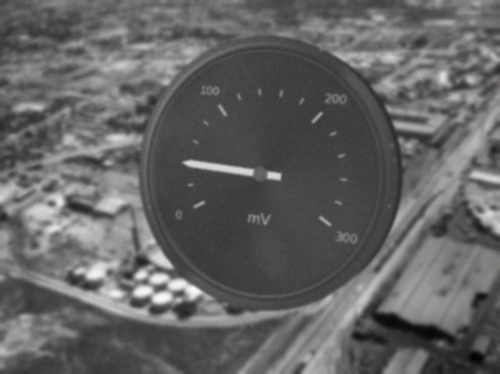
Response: 40 mV
